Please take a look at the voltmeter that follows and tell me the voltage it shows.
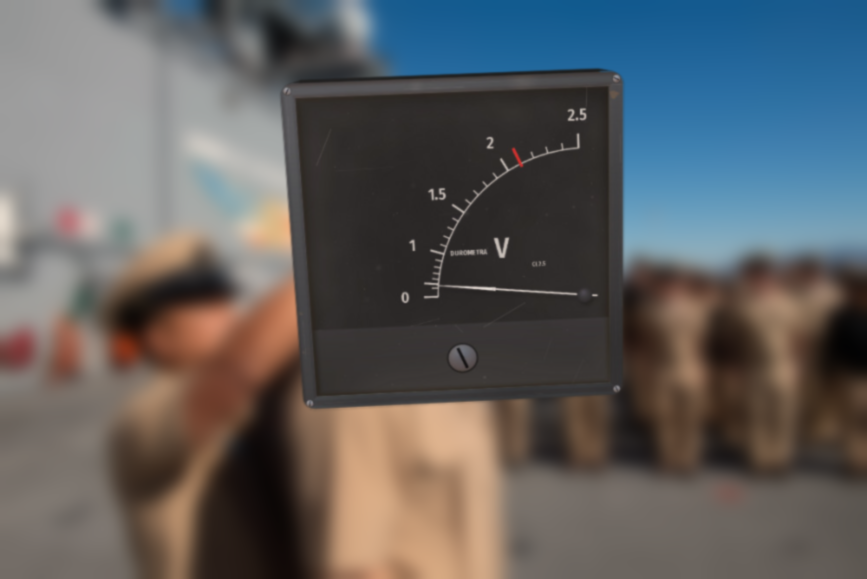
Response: 0.5 V
